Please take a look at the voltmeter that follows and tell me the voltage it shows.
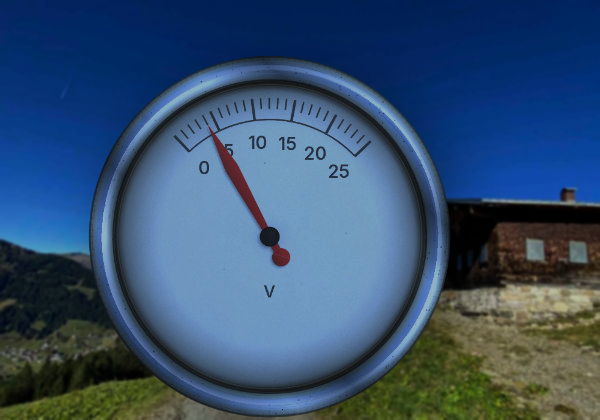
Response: 4 V
